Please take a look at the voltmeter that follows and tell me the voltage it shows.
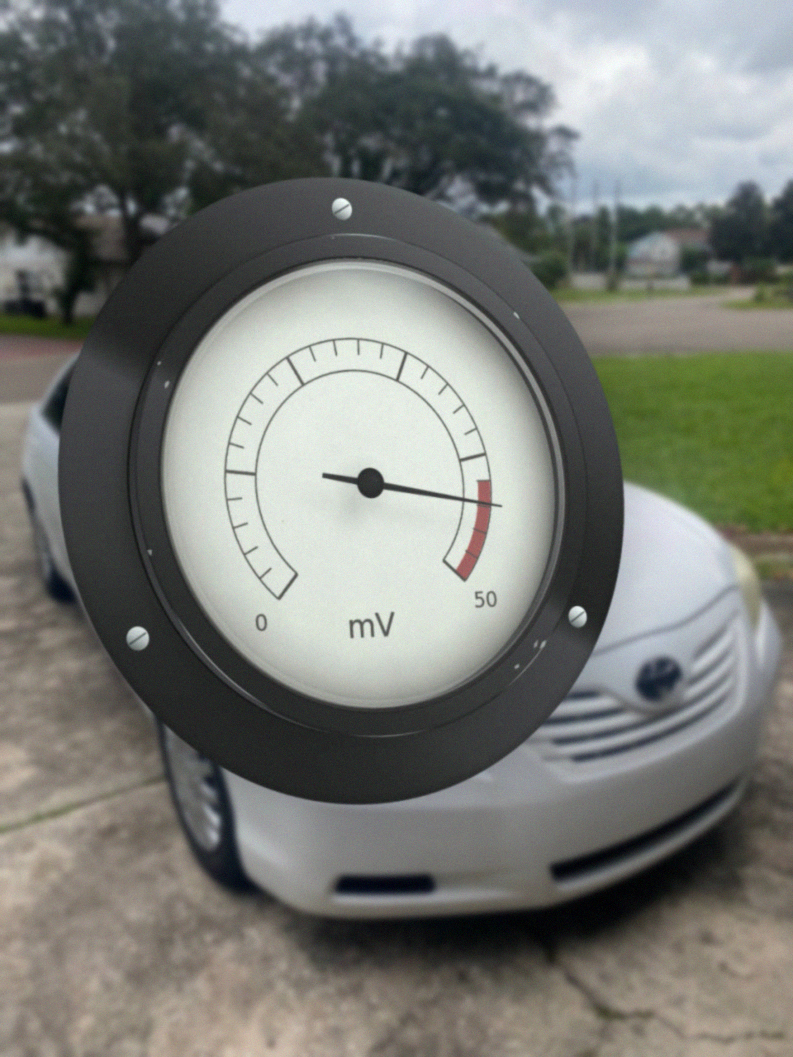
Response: 44 mV
